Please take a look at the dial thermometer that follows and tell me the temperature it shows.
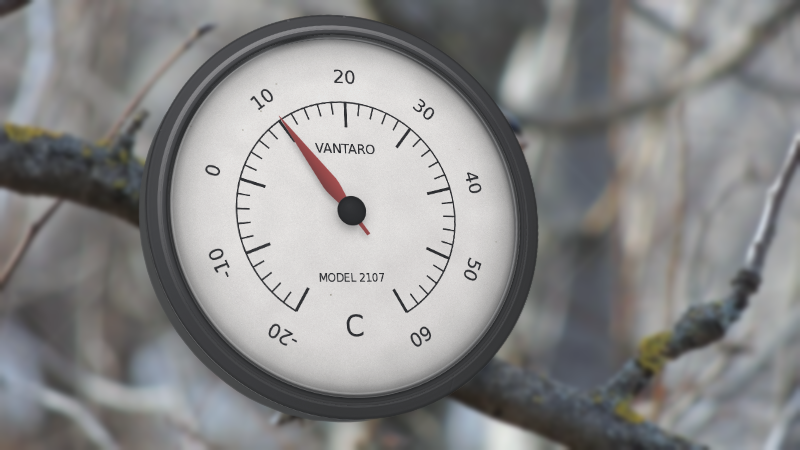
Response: 10 °C
